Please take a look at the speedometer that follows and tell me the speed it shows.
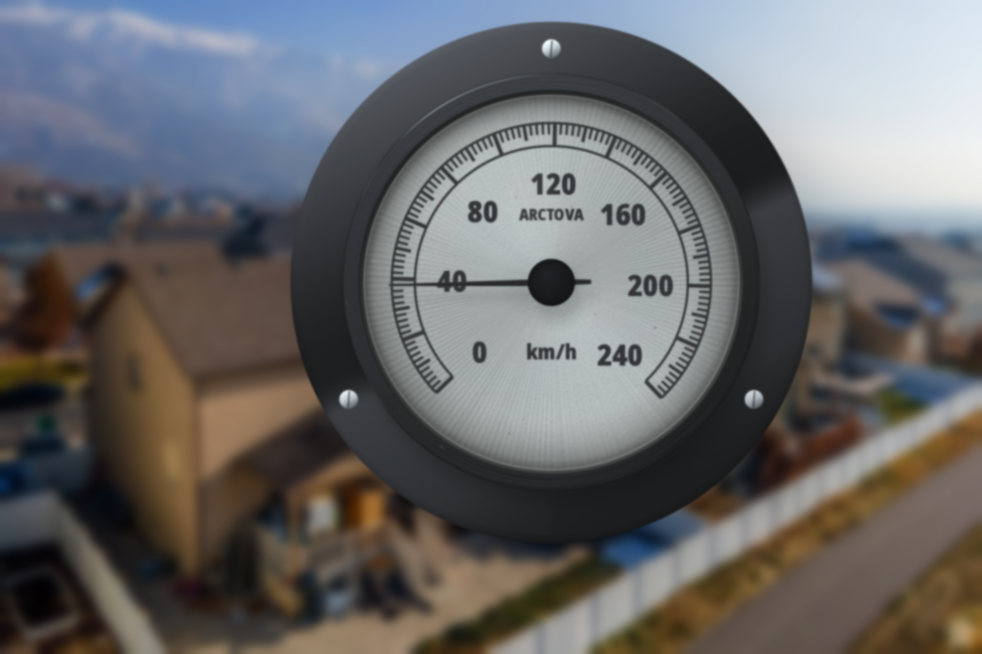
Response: 38 km/h
